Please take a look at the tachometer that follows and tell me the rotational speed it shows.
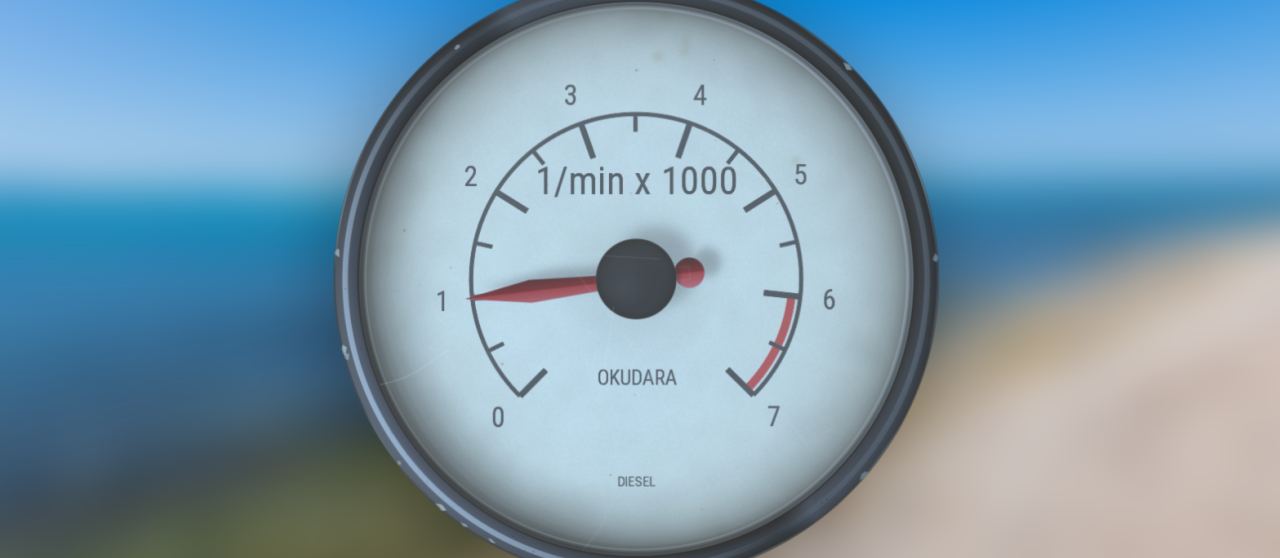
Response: 1000 rpm
